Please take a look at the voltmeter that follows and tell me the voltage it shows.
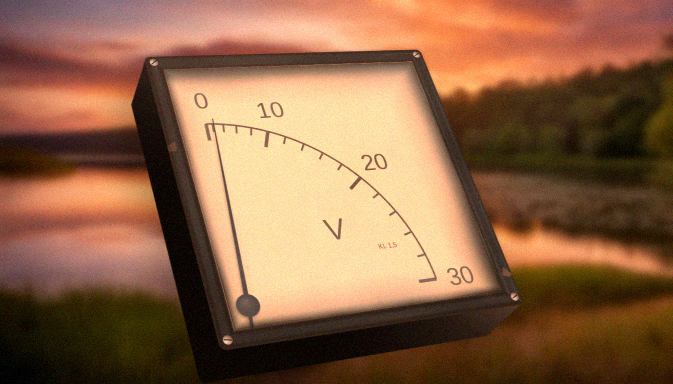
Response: 2 V
